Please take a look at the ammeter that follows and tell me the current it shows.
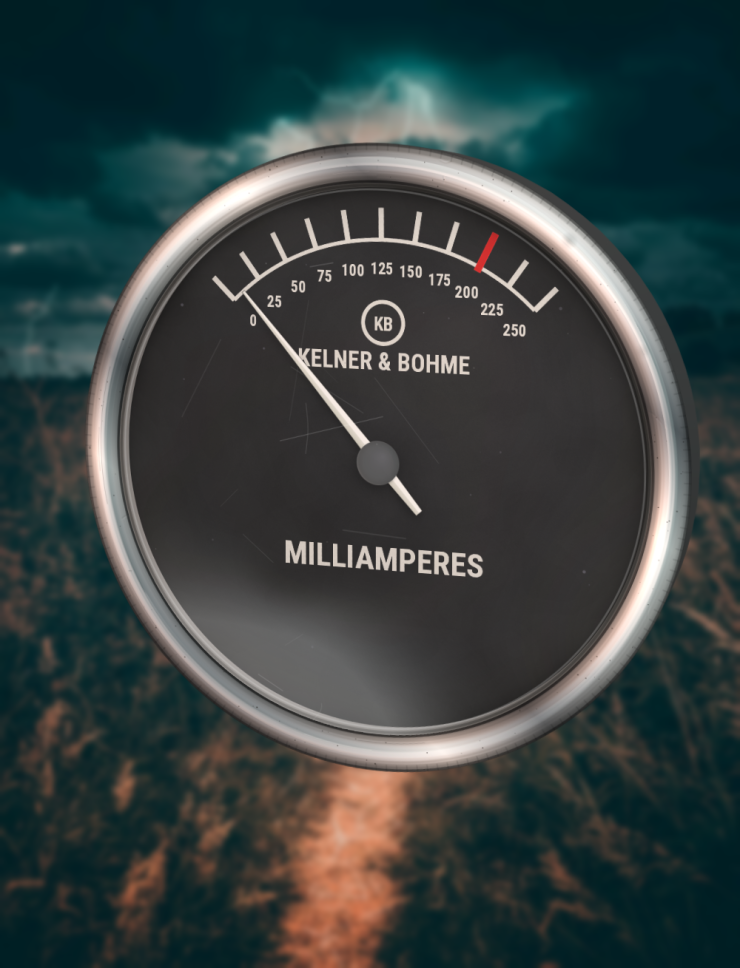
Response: 12.5 mA
